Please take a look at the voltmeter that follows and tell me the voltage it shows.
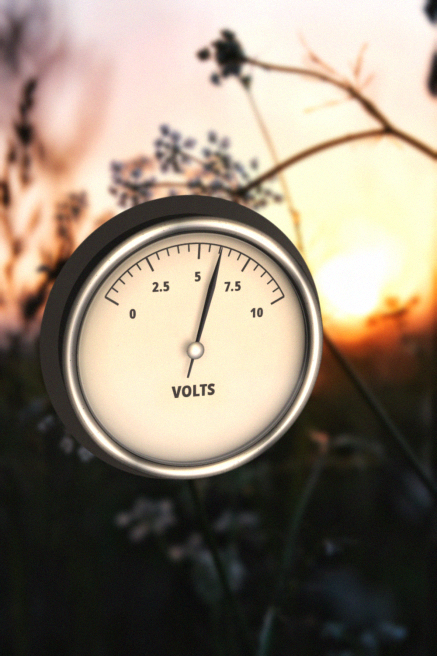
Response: 6 V
